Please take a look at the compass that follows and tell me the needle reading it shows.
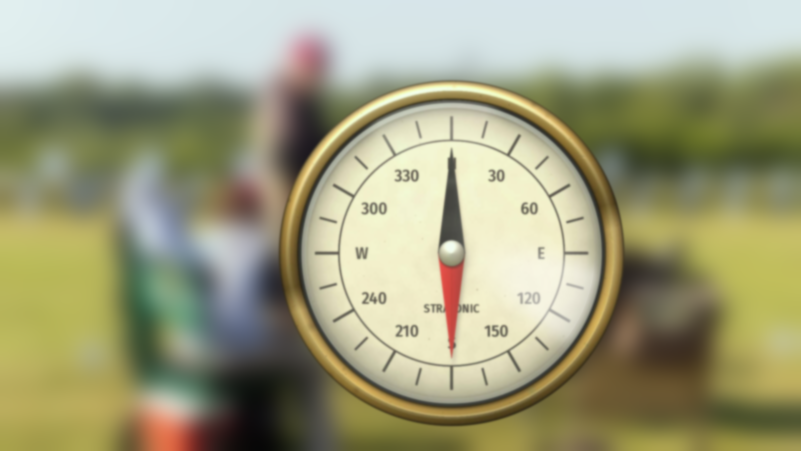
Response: 180 °
